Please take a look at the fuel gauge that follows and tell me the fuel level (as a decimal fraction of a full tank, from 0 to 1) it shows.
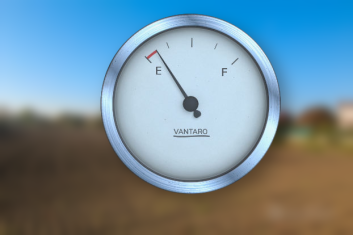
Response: 0.125
